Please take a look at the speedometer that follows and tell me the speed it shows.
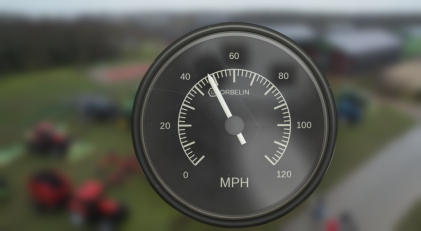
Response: 48 mph
